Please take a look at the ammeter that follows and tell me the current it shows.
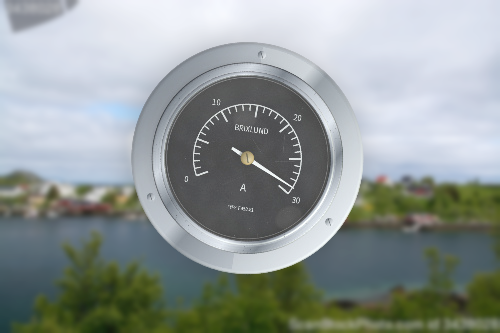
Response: 29 A
